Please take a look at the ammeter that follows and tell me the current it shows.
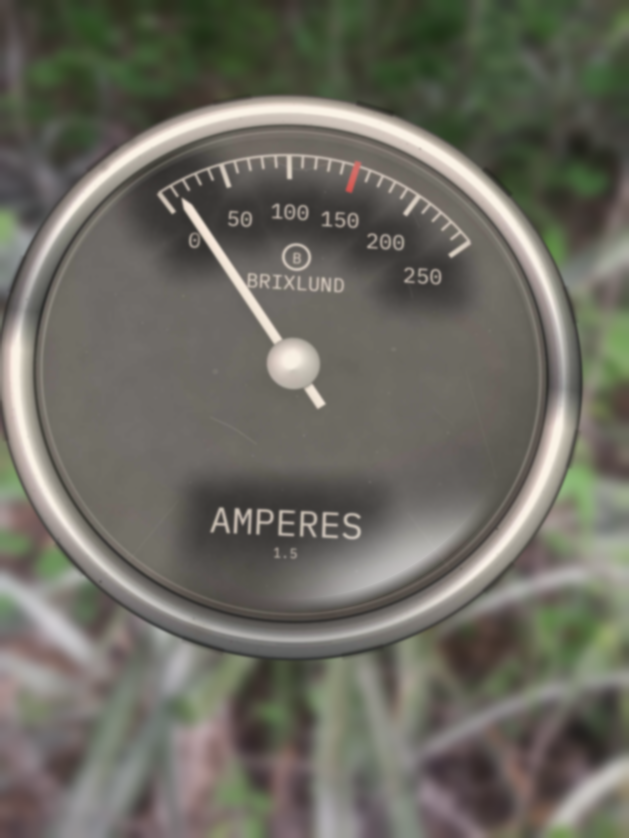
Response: 10 A
